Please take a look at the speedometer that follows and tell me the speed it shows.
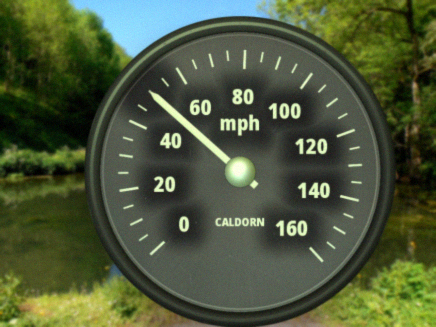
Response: 50 mph
